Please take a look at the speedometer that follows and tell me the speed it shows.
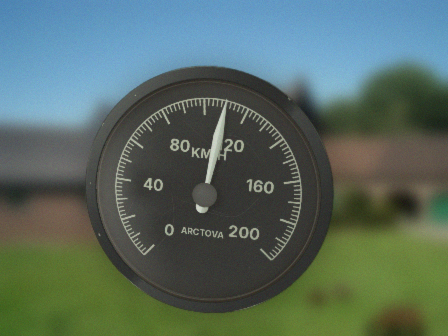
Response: 110 km/h
